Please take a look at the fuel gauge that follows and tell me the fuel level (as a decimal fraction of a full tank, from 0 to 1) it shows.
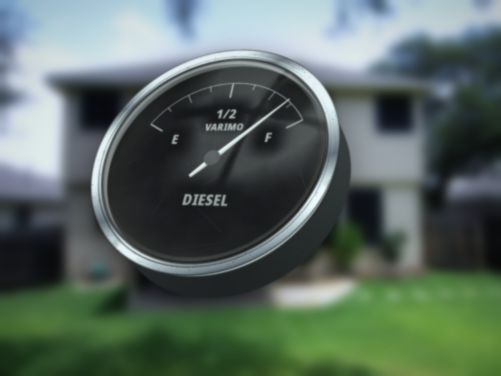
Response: 0.875
